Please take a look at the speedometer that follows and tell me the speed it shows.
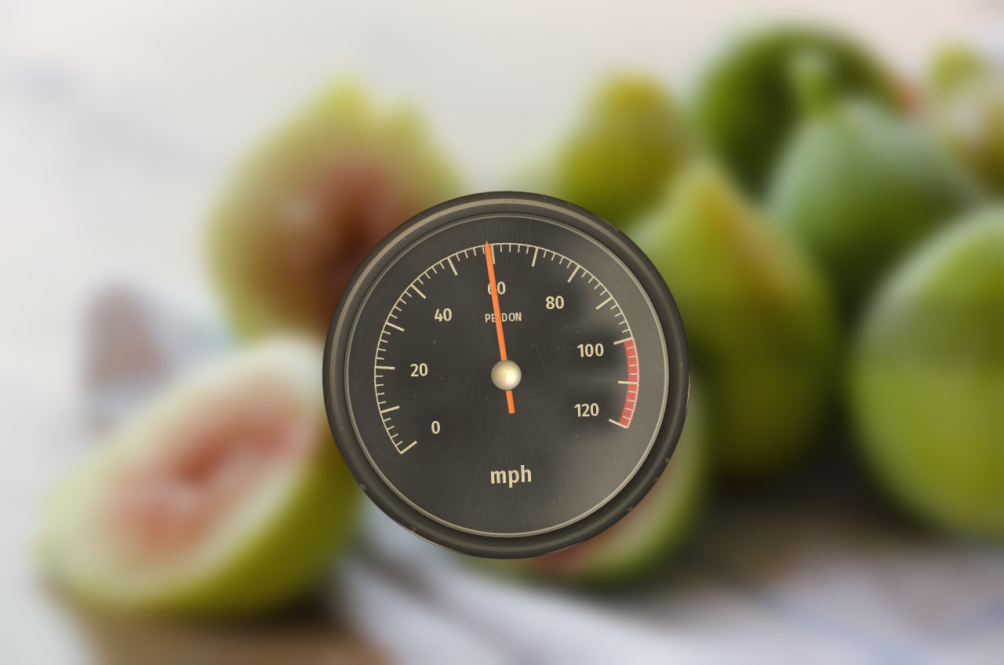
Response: 59 mph
